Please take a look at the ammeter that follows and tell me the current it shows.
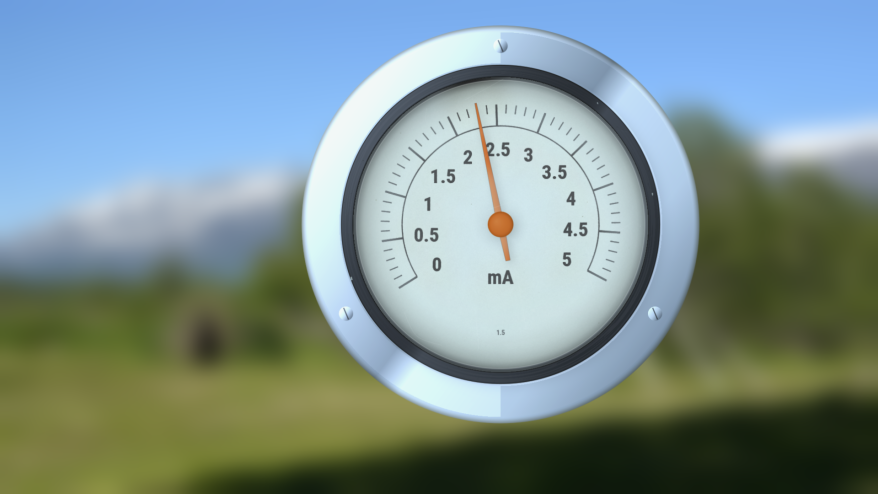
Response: 2.3 mA
